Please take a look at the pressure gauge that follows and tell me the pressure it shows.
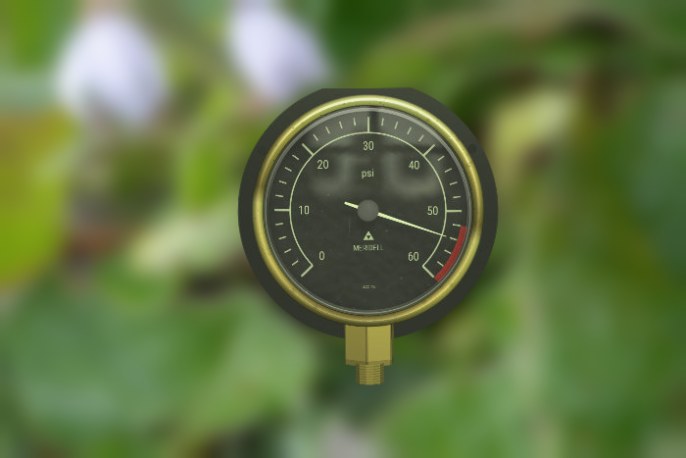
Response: 54 psi
